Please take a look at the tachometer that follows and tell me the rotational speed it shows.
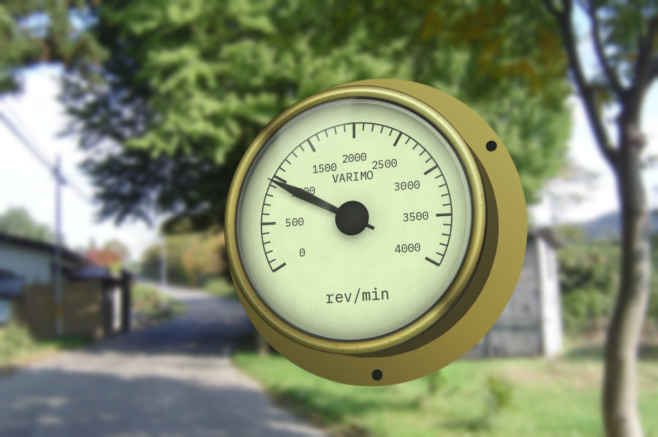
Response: 950 rpm
